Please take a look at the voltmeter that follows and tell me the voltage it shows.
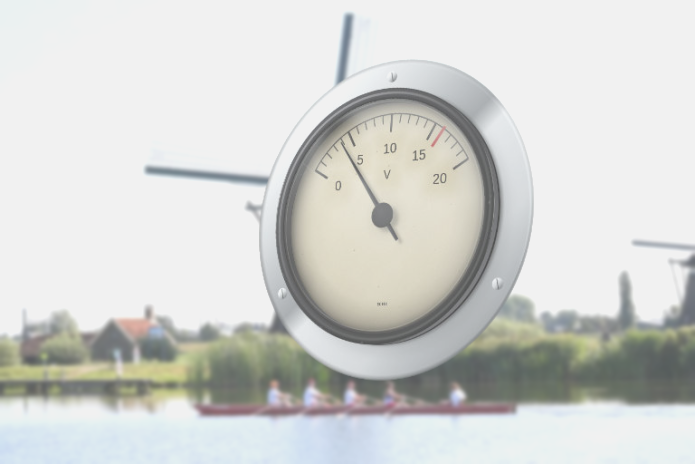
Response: 4 V
